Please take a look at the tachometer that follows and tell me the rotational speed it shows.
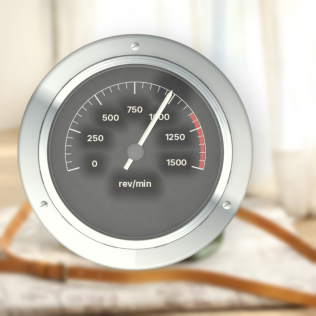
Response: 975 rpm
